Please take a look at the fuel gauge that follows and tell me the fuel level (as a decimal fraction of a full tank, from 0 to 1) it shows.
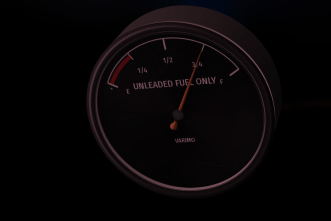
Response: 0.75
